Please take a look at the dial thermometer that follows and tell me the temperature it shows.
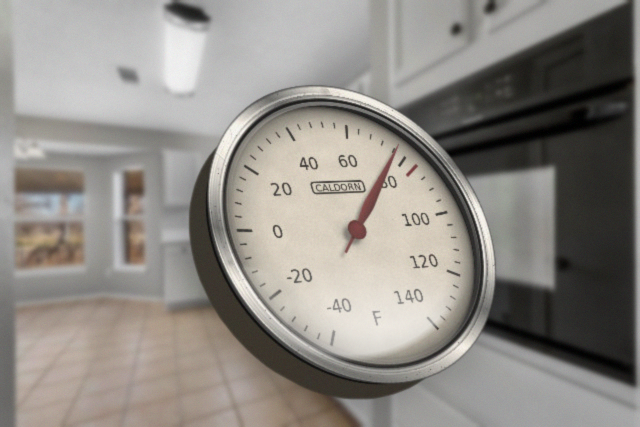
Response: 76 °F
